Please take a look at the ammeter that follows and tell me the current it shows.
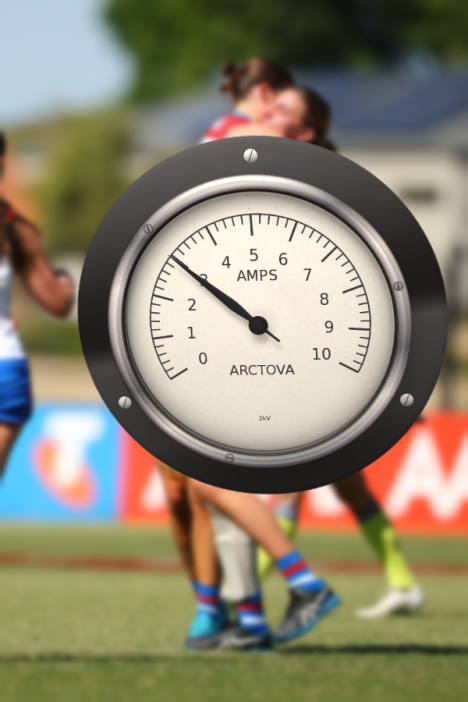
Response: 3 A
